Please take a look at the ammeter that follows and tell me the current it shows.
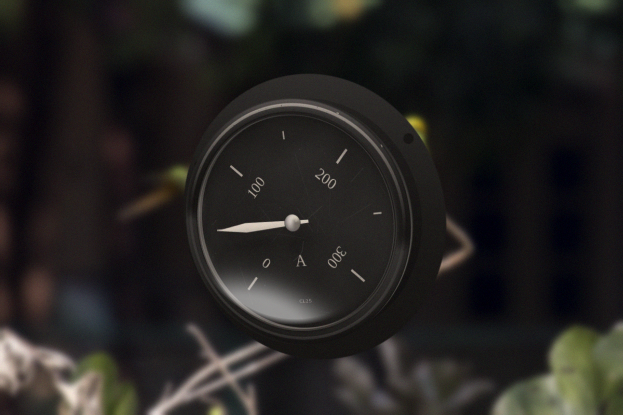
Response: 50 A
